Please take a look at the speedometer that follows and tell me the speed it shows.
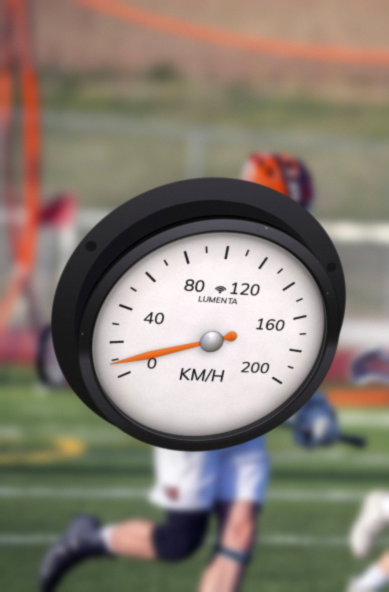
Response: 10 km/h
